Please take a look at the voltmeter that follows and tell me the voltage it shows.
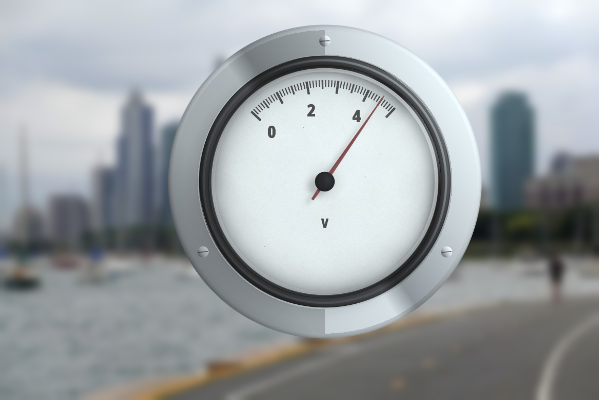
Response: 4.5 V
